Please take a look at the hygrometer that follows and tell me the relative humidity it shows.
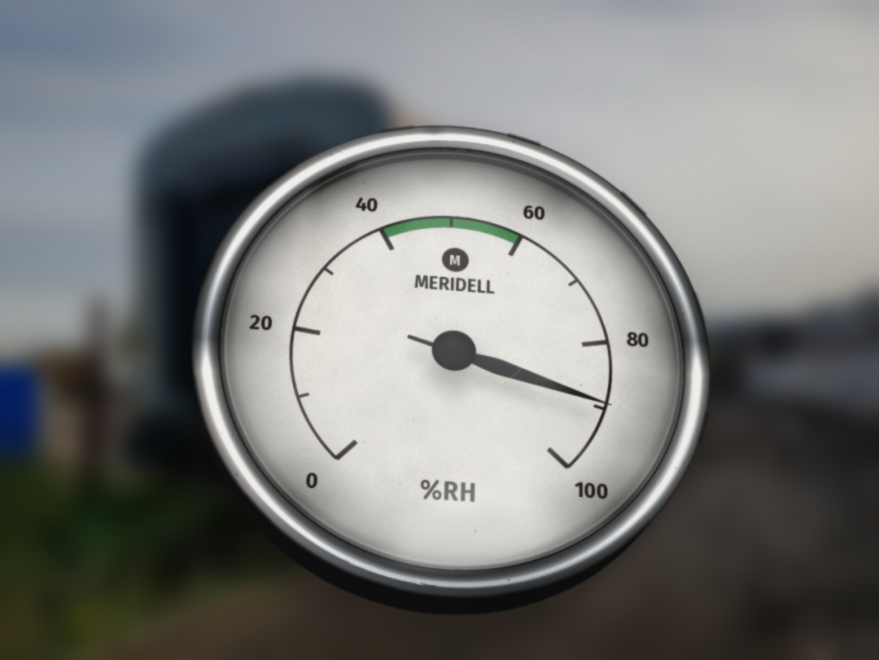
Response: 90 %
